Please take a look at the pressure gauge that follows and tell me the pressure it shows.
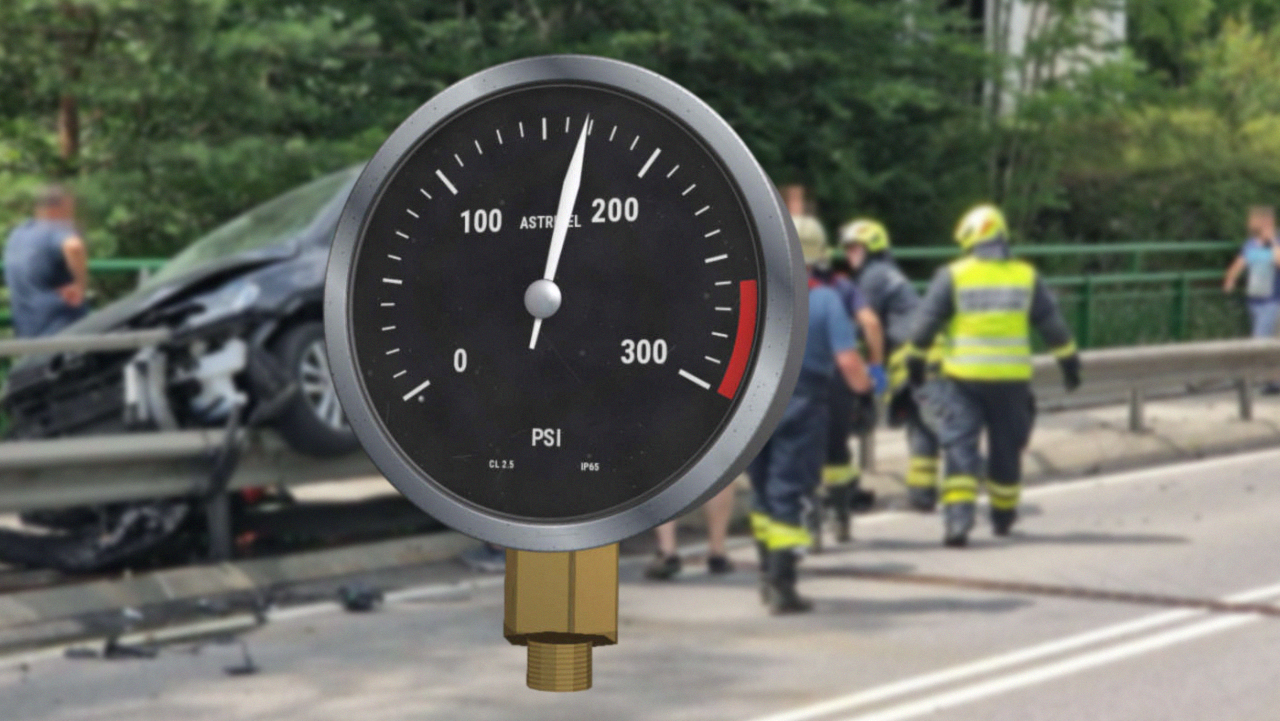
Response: 170 psi
